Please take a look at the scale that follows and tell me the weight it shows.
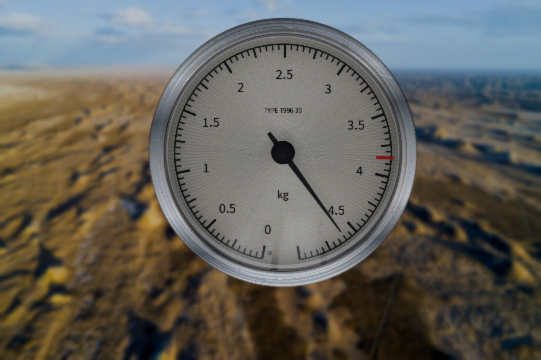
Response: 4.6 kg
